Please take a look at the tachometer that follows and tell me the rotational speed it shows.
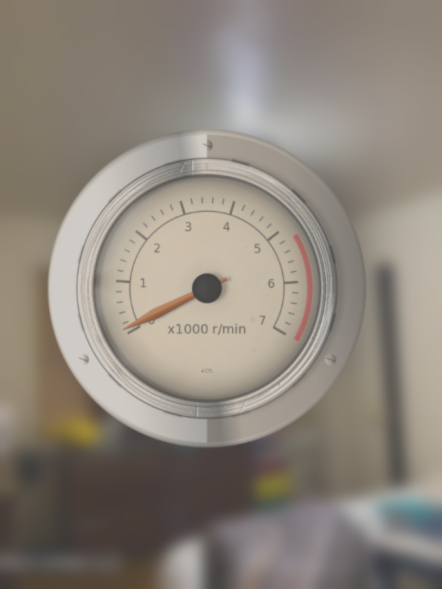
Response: 100 rpm
